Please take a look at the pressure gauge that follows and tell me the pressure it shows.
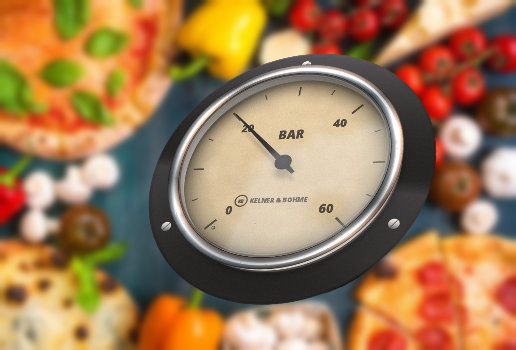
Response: 20 bar
